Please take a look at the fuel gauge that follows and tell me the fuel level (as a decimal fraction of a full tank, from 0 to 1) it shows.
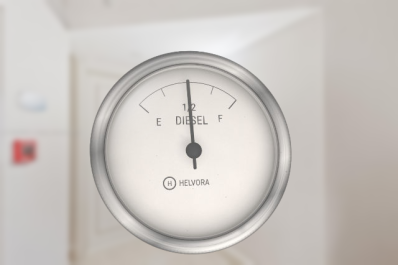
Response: 0.5
